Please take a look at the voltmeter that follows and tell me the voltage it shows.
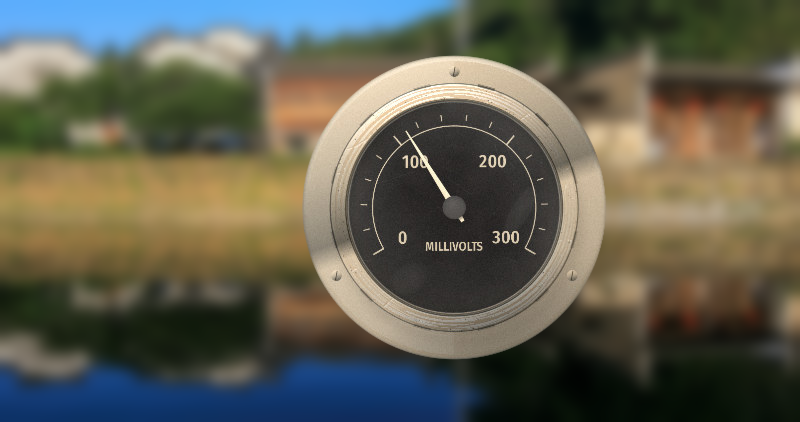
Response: 110 mV
